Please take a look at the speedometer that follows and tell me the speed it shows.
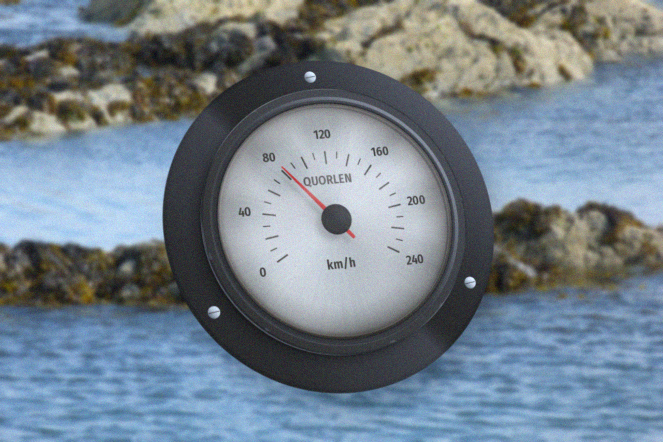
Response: 80 km/h
